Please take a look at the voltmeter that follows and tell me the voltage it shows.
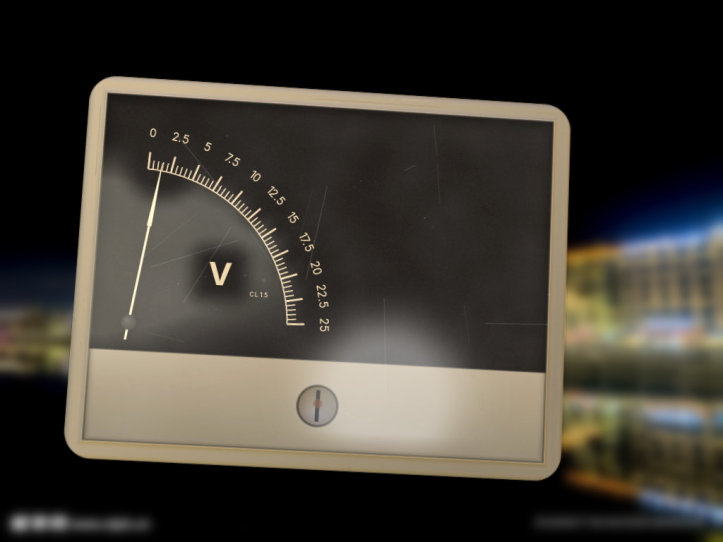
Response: 1.5 V
